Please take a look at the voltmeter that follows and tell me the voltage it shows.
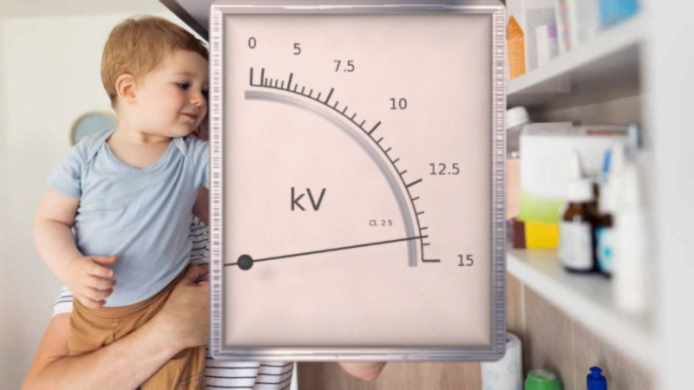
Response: 14.25 kV
